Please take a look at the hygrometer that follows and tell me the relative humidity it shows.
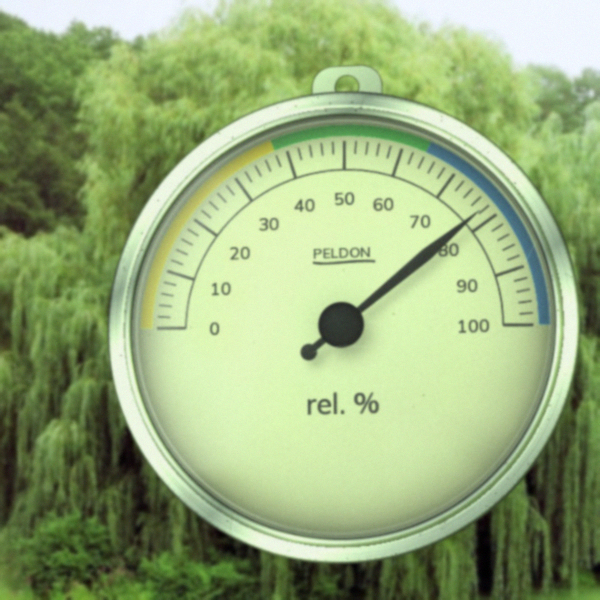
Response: 78 %
